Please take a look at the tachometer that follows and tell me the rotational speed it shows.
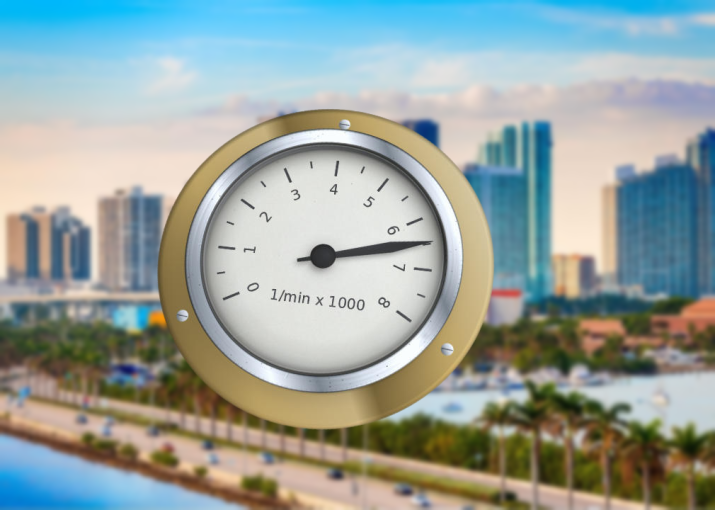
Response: 6500 rpm
